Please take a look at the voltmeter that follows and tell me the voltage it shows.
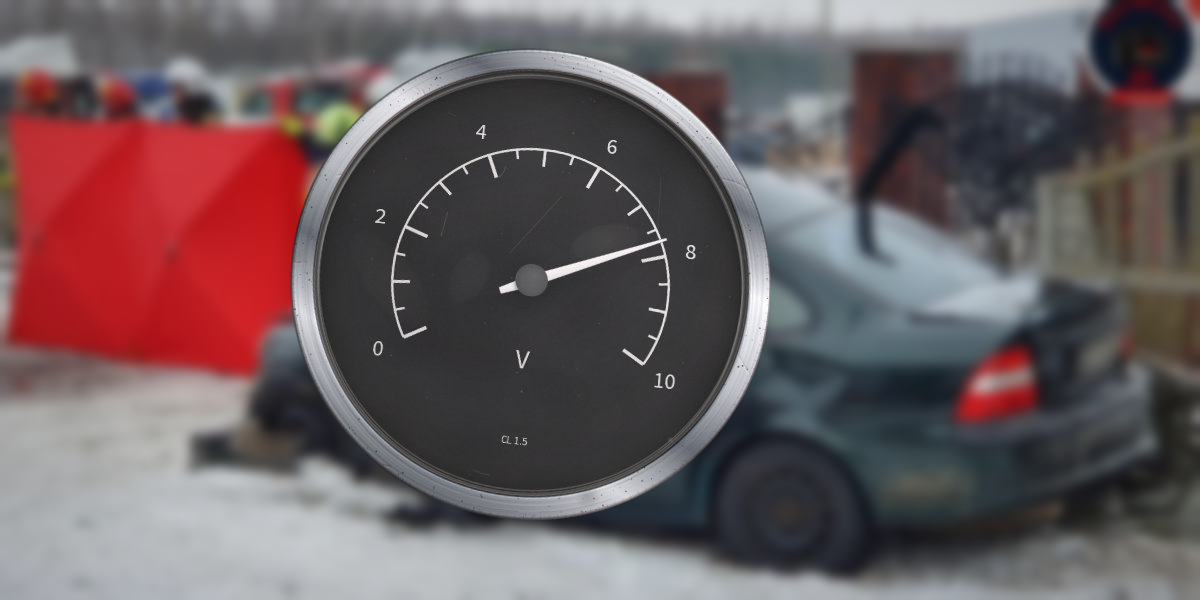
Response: 7.75 V
